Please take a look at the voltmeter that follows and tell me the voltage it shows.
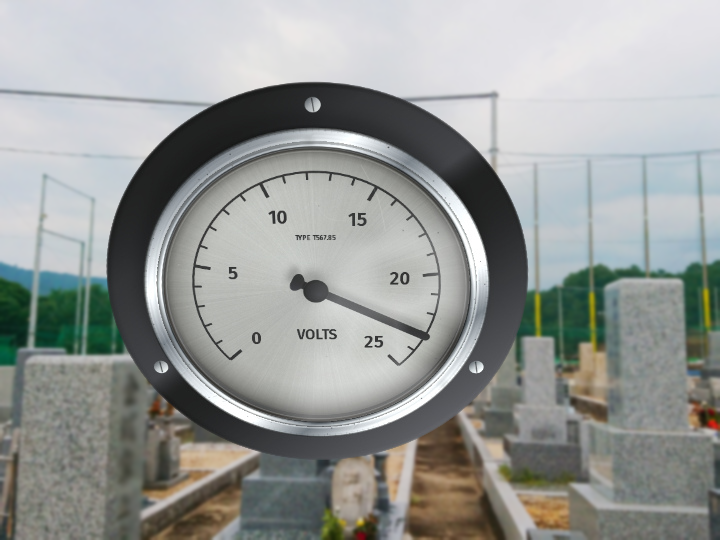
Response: 23 V
